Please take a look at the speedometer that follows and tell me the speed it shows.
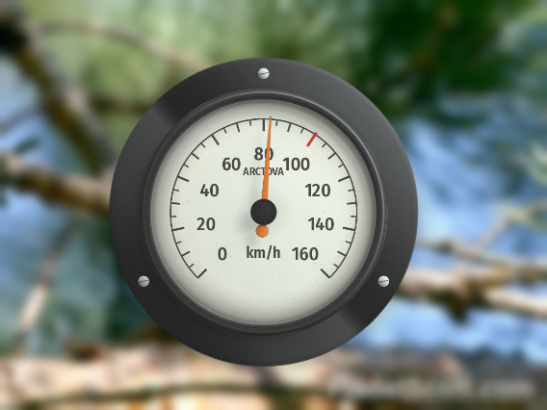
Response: 82.5 km/h
